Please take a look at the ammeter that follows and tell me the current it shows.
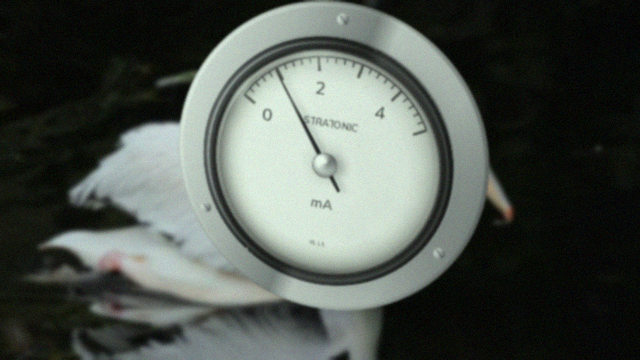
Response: 1 mA
